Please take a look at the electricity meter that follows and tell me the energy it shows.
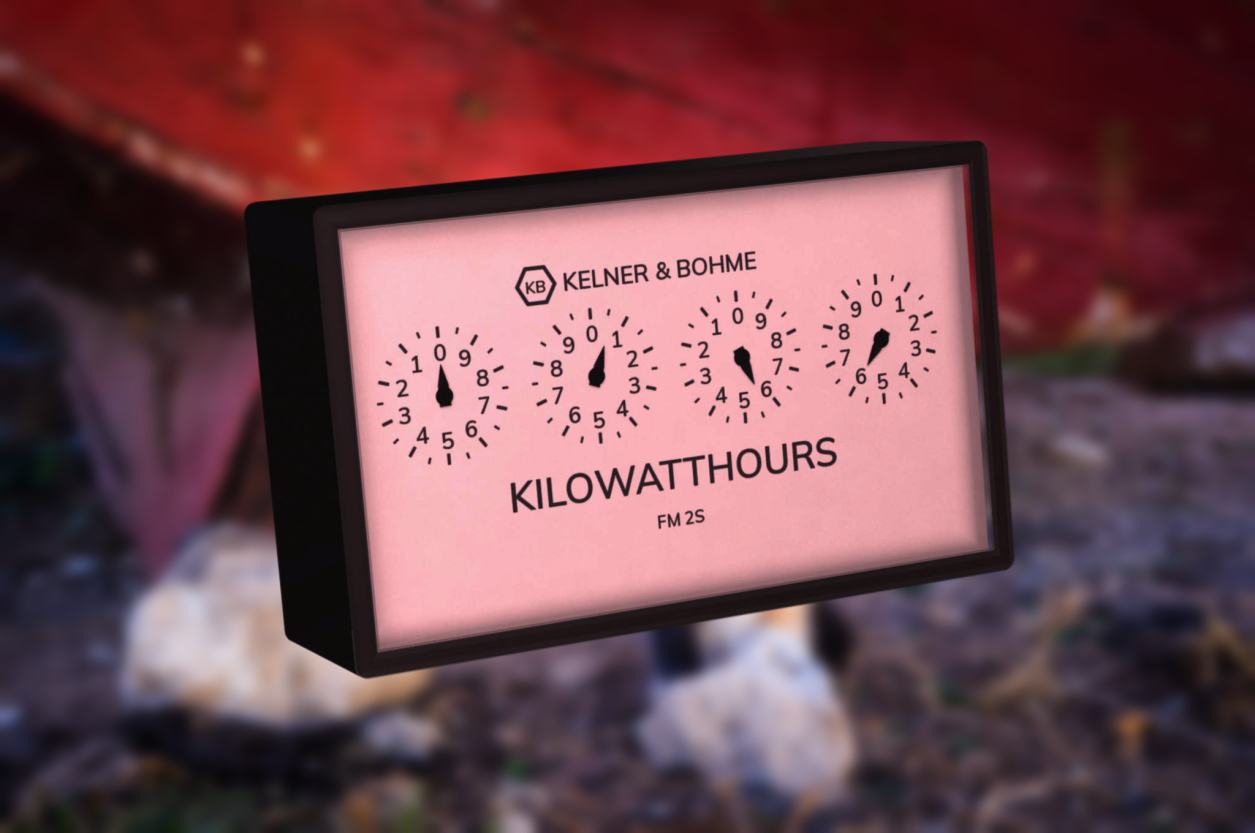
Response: 56 kWh
